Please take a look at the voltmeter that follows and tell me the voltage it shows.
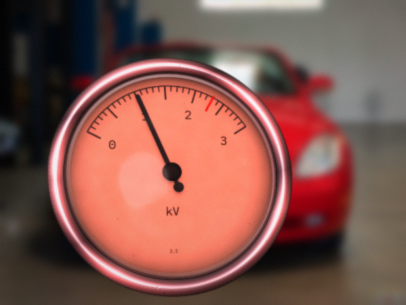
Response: 1 kV
